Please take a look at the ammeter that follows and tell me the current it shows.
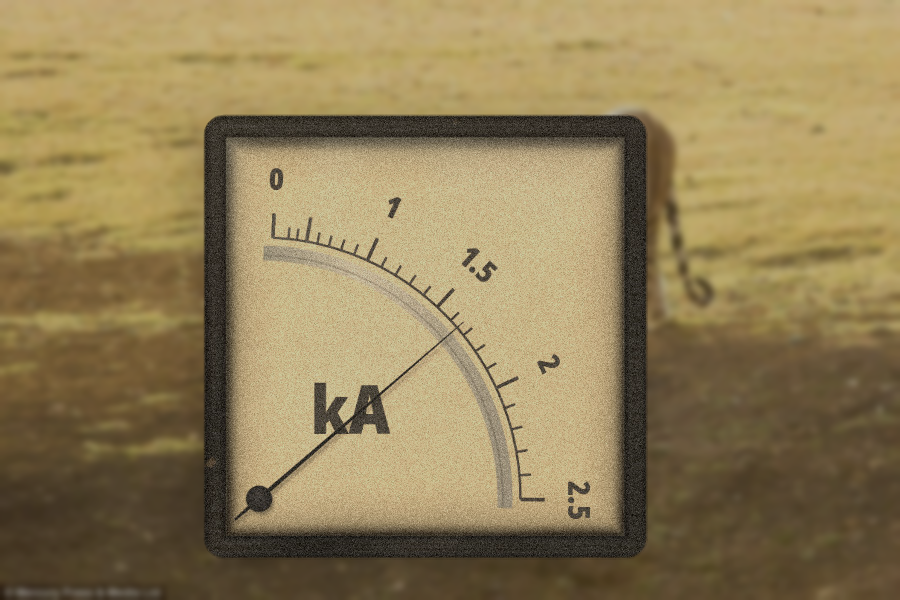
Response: 1.65 kA
